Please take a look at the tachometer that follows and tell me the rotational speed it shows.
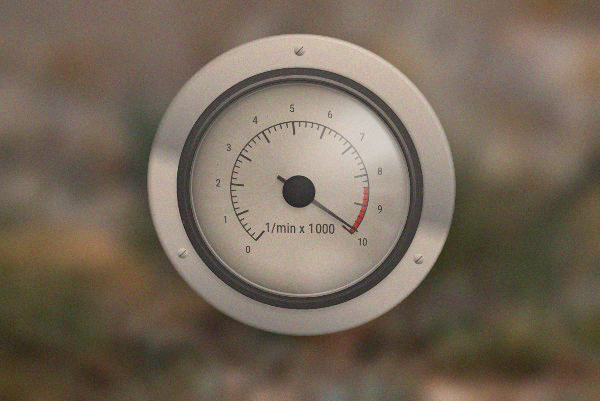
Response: 9800 rpm
